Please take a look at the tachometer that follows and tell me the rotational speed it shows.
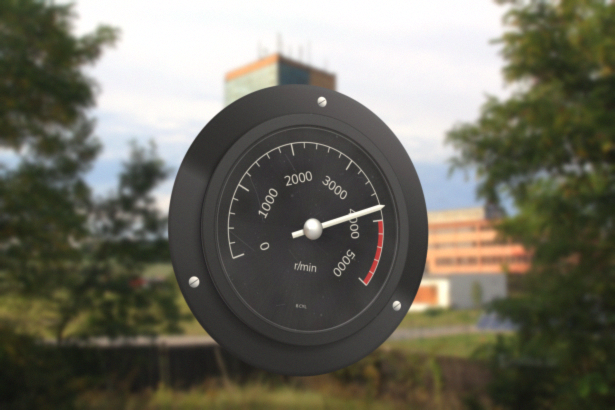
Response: 3800 rpm
